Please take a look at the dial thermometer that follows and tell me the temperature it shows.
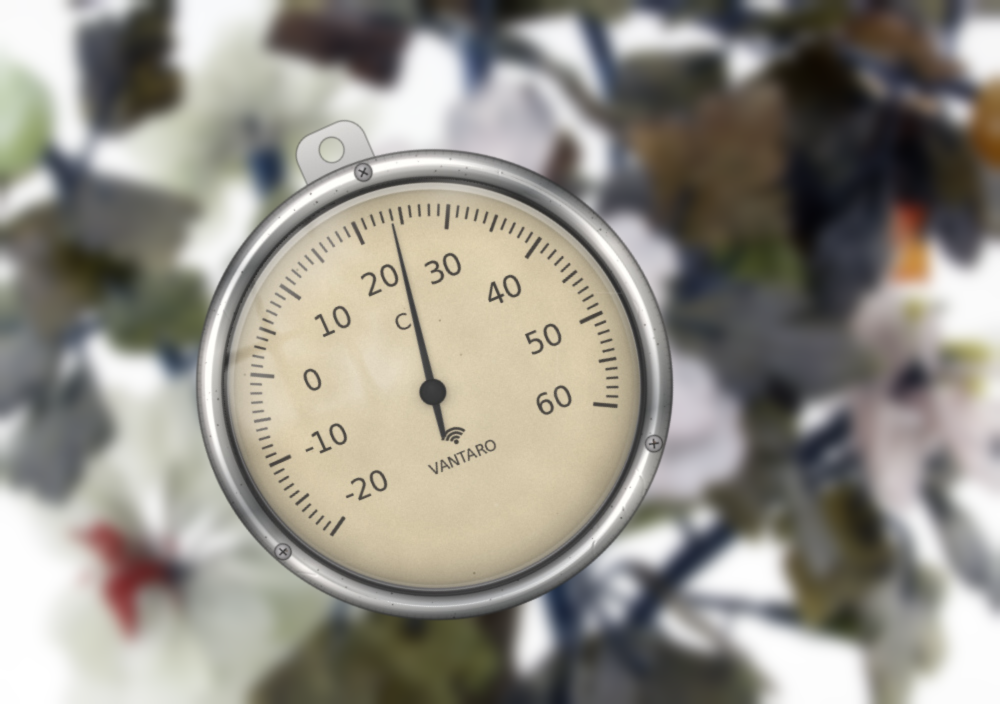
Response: 24 °C
